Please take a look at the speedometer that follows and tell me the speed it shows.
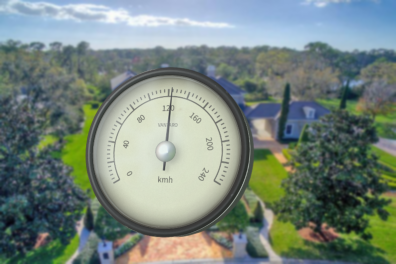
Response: 124 km/h
